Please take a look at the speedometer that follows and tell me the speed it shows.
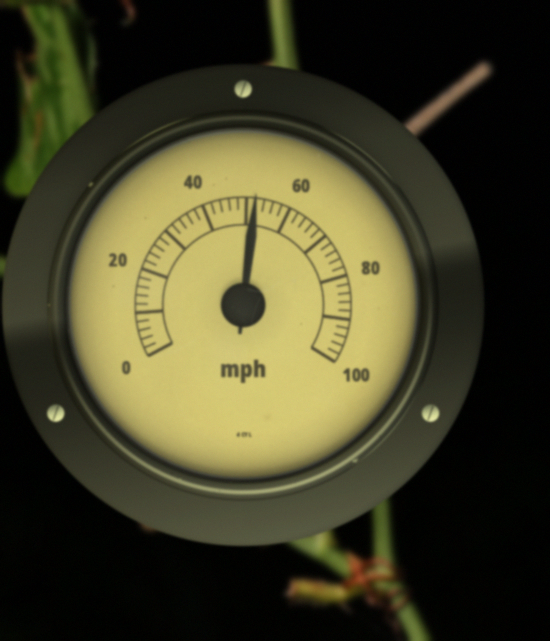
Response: 52 mph
